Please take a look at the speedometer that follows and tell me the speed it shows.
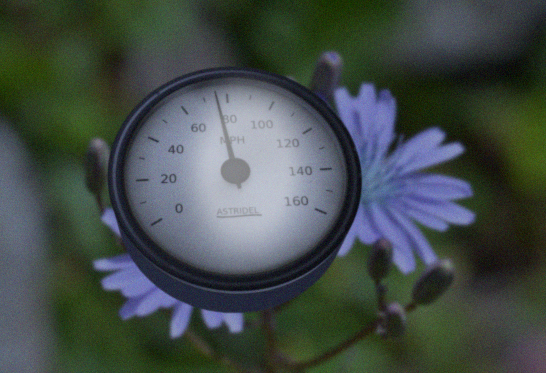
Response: 75 mph
